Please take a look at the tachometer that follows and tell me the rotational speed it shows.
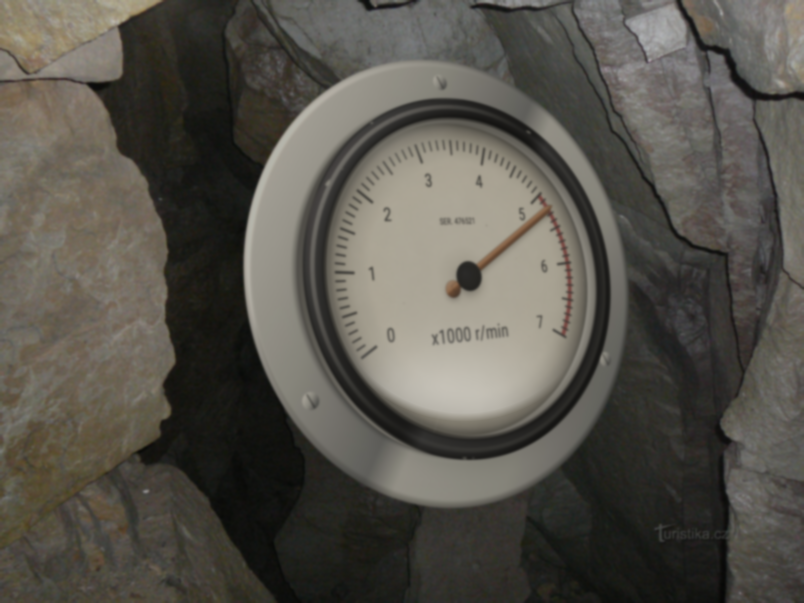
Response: 5200 rpm
